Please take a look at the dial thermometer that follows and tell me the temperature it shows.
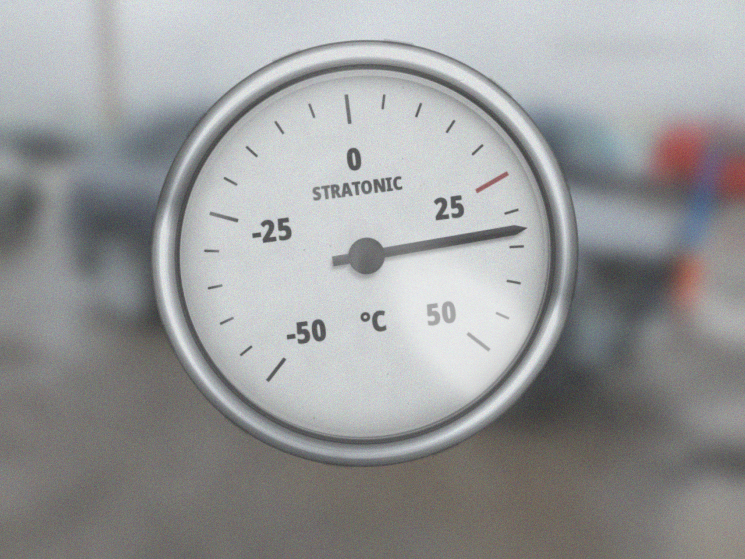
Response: 32.5 °C
